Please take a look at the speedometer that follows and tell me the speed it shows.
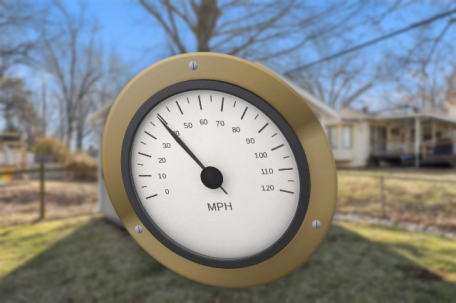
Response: 40 mph
